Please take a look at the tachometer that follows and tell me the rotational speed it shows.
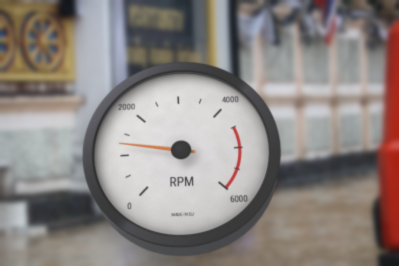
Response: 1250 rpm
